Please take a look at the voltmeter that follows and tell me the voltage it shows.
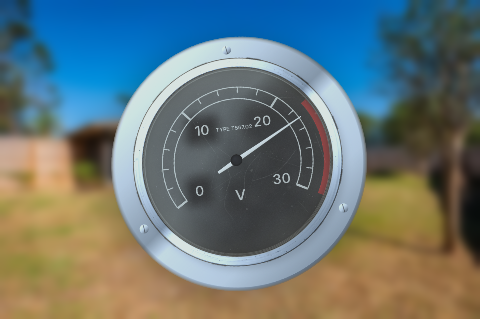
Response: 23 V
